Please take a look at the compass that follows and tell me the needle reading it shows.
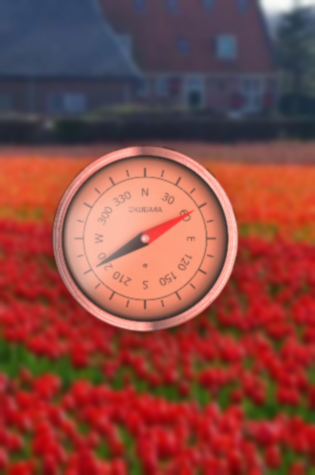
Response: 60 °
